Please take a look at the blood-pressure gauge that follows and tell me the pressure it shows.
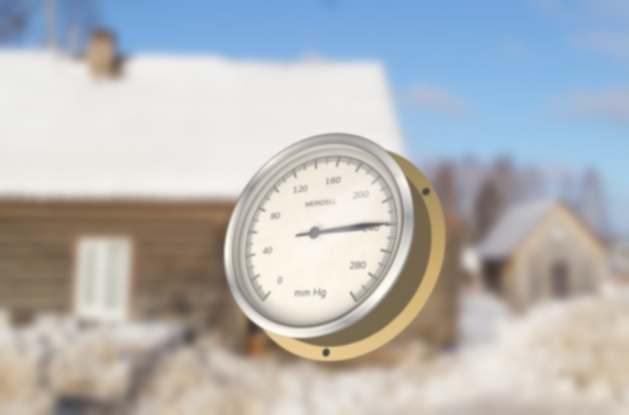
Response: 240 mmHg
